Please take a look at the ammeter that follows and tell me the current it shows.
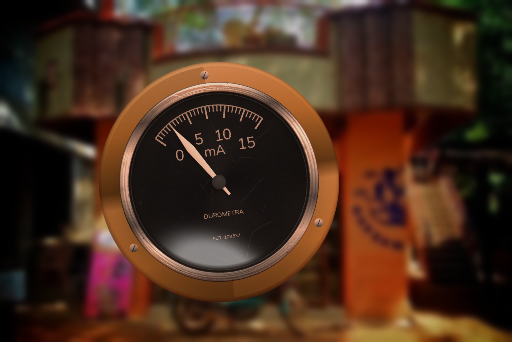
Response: 2.5 mA
